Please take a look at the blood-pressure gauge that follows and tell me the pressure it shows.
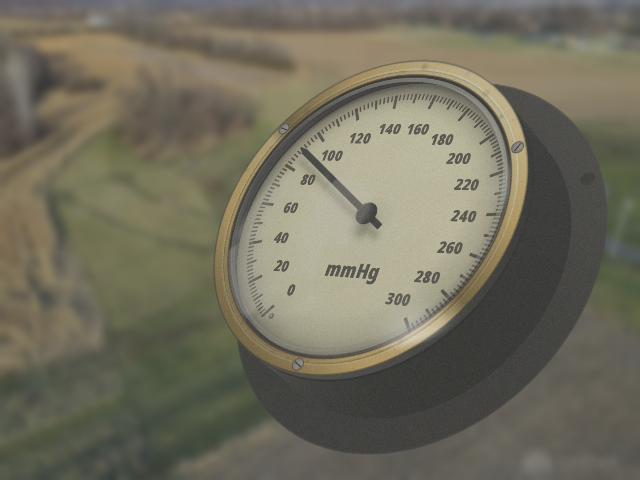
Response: 90 mmHg
